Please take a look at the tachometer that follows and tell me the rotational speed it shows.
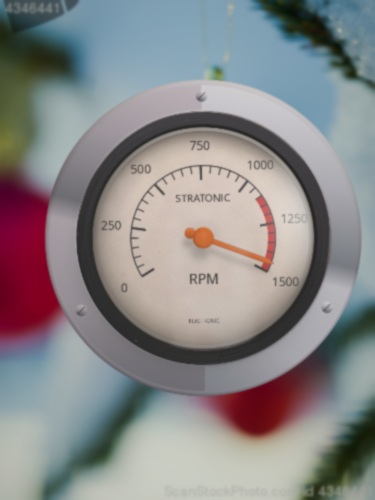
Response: 1450 rpm
